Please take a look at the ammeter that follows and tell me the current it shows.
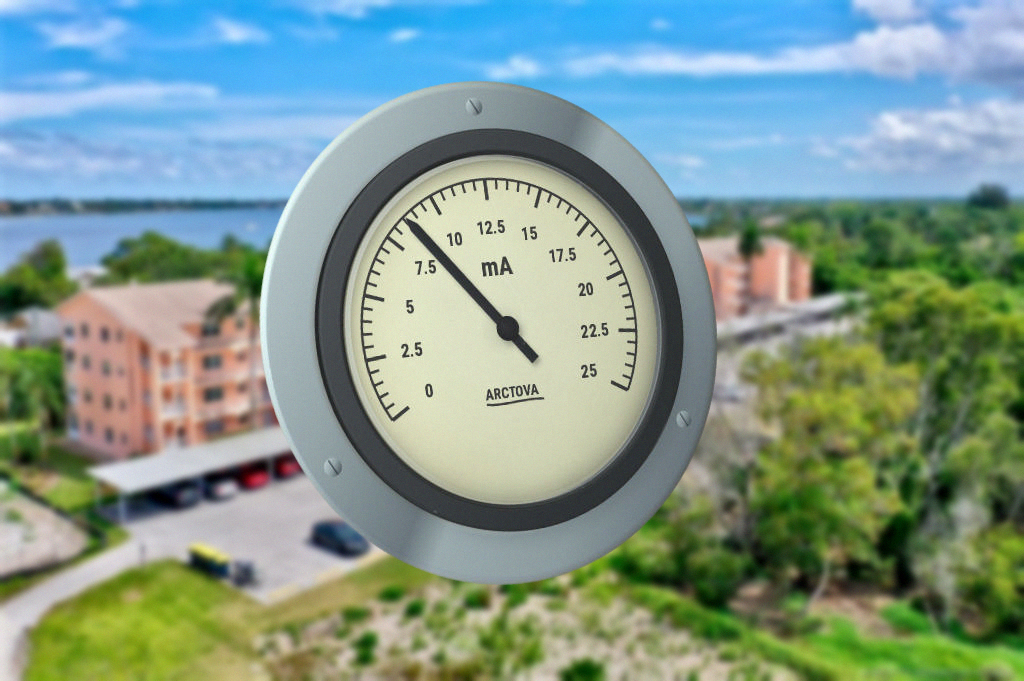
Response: 8.5 mA
